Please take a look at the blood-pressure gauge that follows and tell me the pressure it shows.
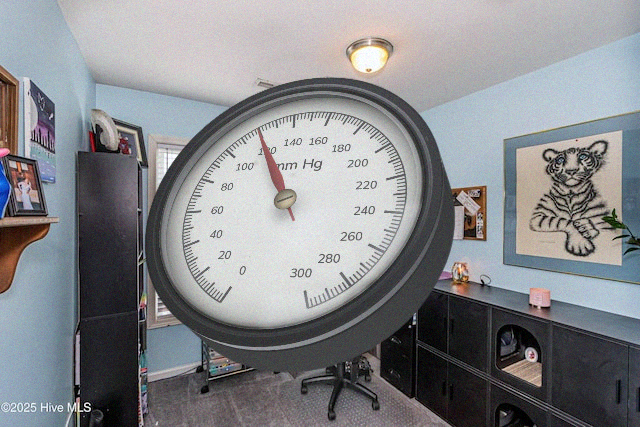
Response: 120 mmHg
